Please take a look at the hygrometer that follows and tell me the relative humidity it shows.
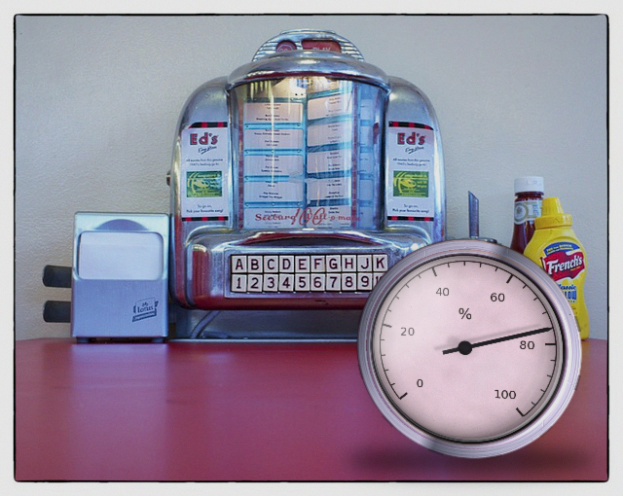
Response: 76 %
